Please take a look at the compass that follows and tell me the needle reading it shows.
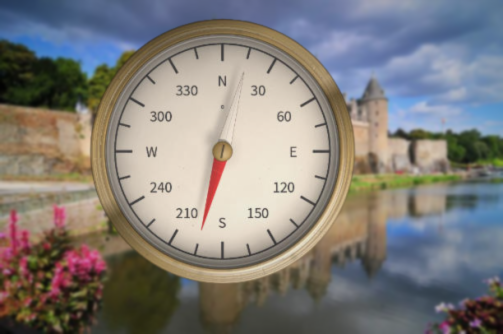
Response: 195 °
